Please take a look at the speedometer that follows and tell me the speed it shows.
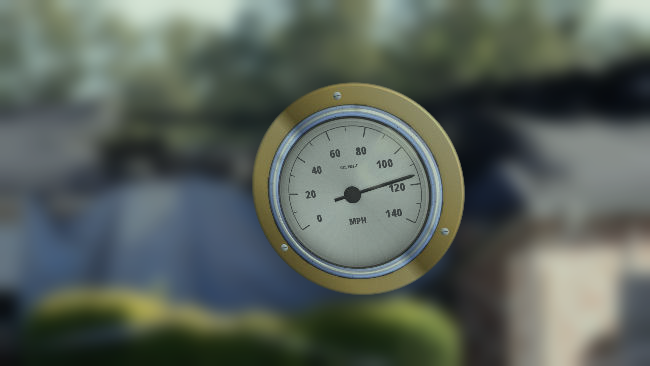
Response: 115 mph
